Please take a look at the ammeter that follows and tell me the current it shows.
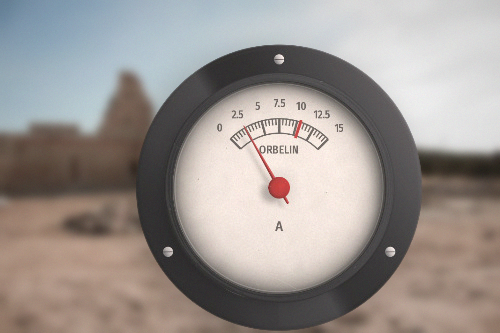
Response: 2.5 A
